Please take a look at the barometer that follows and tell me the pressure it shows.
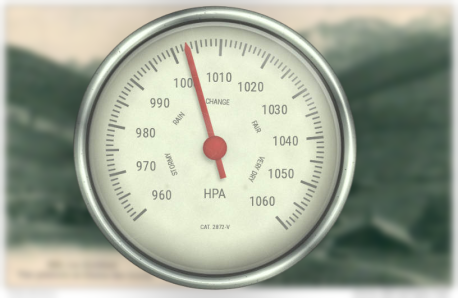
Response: 1003 hPa
